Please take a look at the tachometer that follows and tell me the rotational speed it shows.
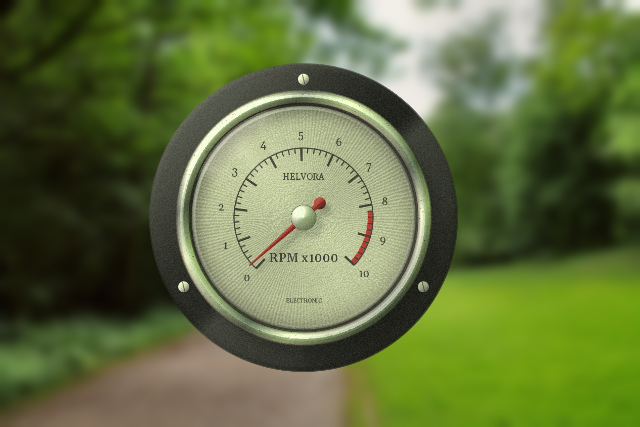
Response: 200 rpm
